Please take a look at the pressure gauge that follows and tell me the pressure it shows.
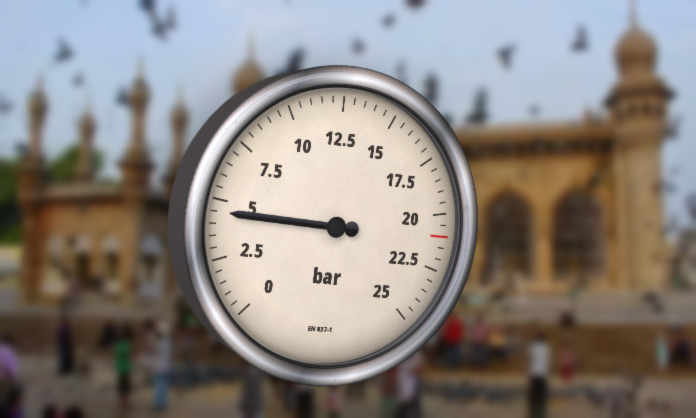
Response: 4.5 bar
